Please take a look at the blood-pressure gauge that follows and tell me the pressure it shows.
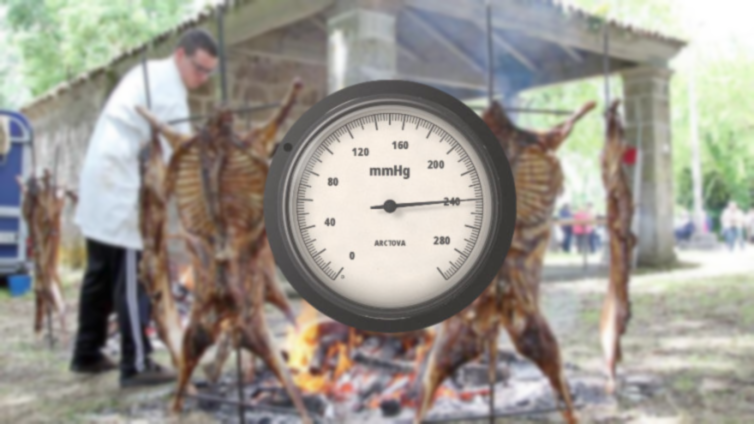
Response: 240 mmHg
